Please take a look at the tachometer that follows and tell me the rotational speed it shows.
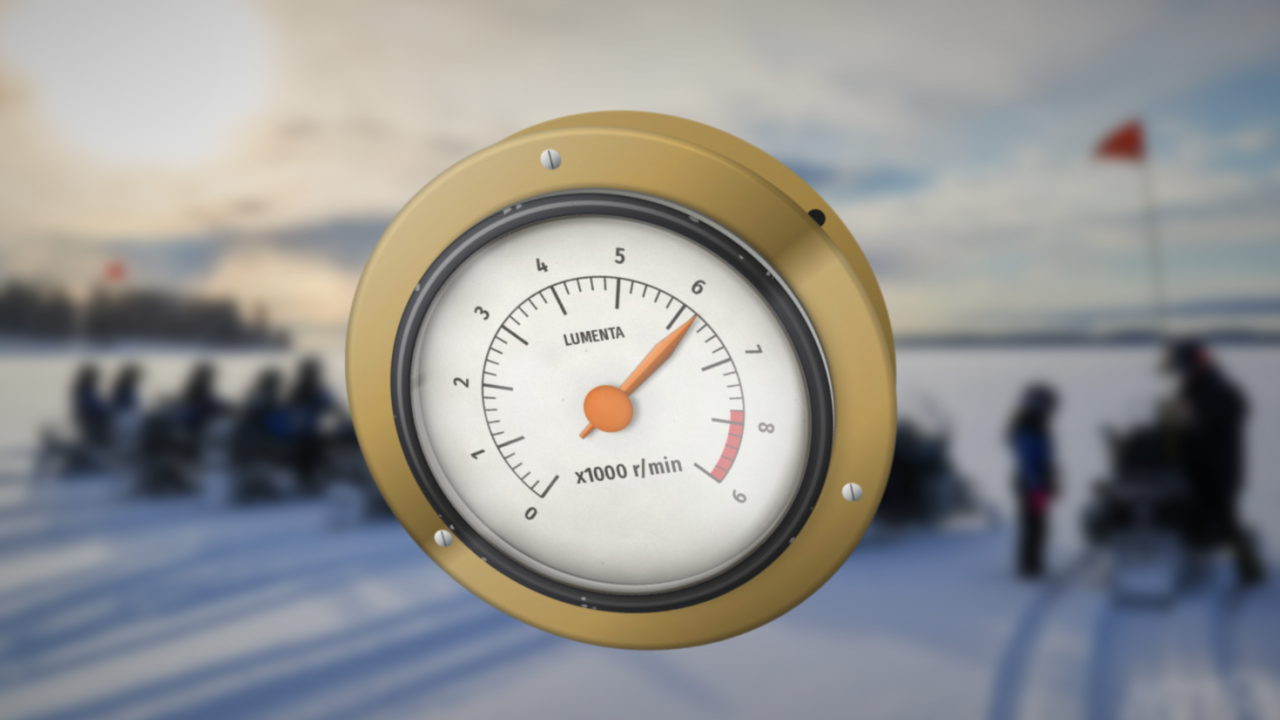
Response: 6200 rpm
